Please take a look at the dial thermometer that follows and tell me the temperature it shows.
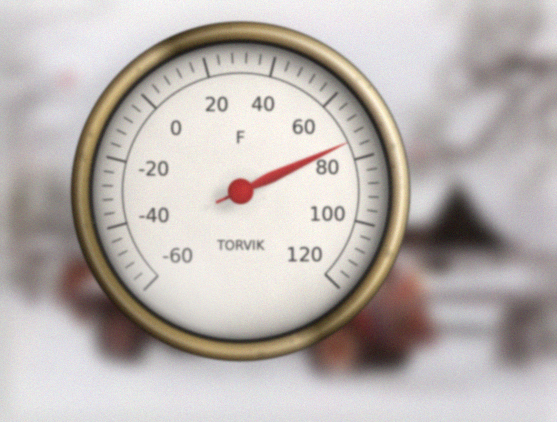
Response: 74 °F
